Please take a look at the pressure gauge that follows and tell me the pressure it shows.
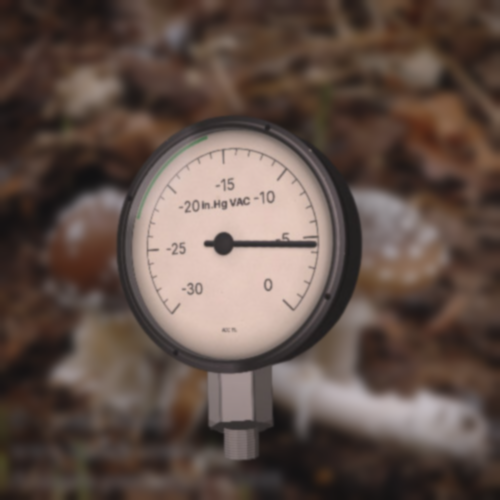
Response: -4.5 inHg
